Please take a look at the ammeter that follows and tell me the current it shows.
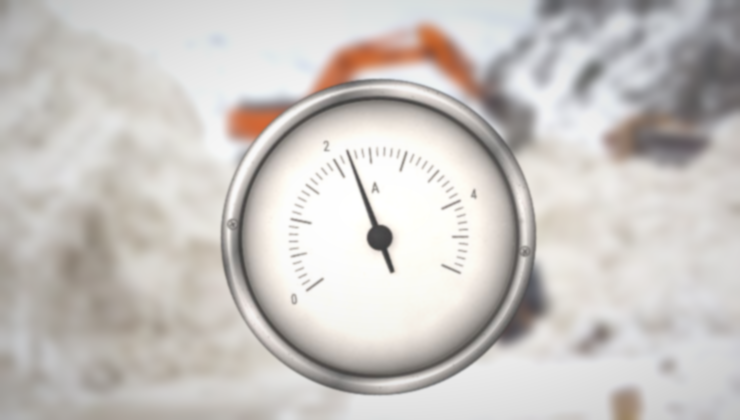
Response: 2.2 A
